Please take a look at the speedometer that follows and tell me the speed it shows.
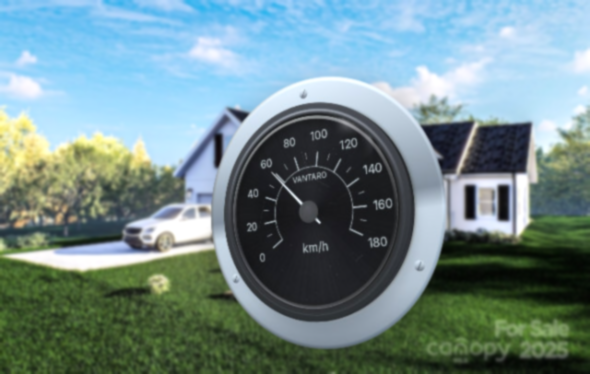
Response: 60 km/h
